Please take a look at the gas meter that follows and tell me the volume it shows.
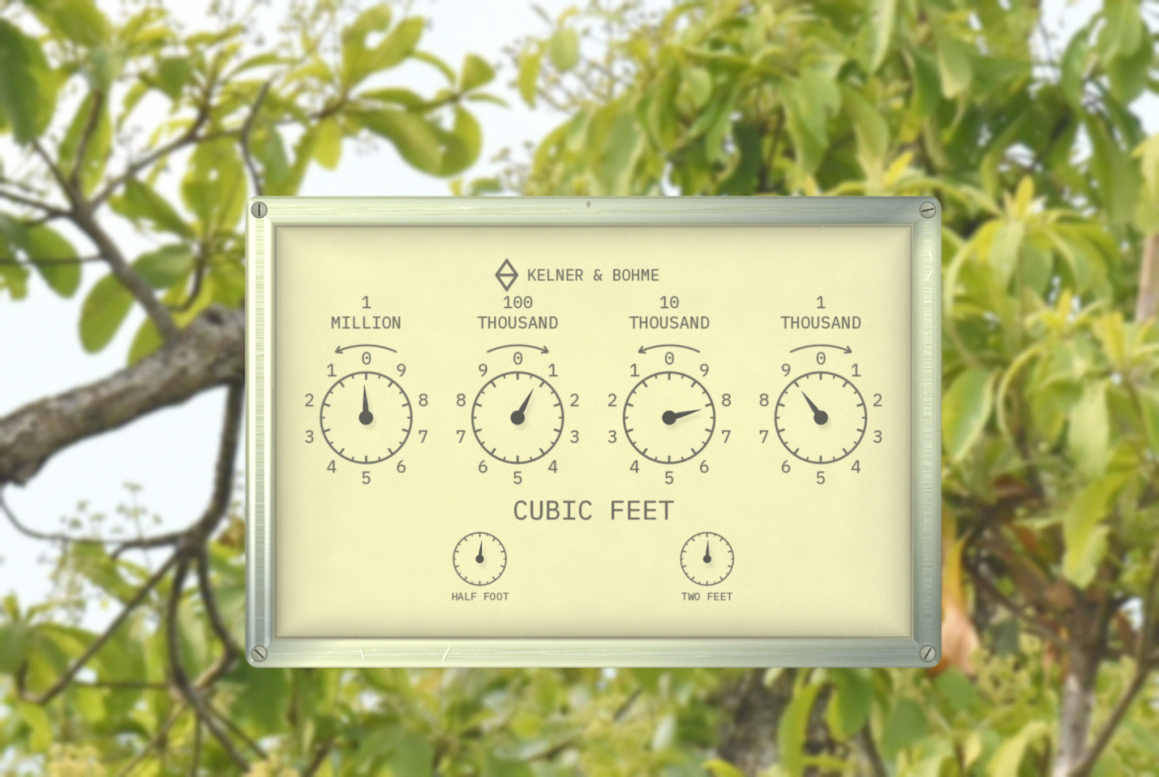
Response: 7900 ft³
